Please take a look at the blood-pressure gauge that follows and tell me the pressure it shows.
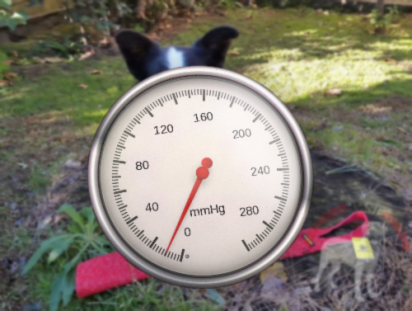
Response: 10 mmHg
